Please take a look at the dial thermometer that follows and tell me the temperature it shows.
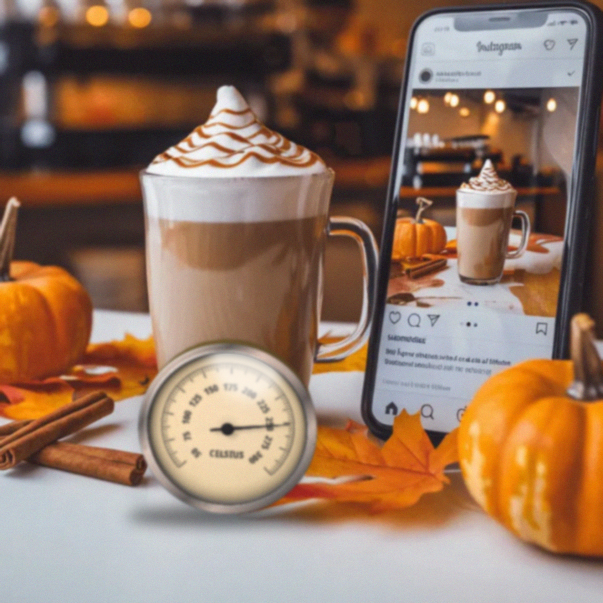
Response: 250 °C
